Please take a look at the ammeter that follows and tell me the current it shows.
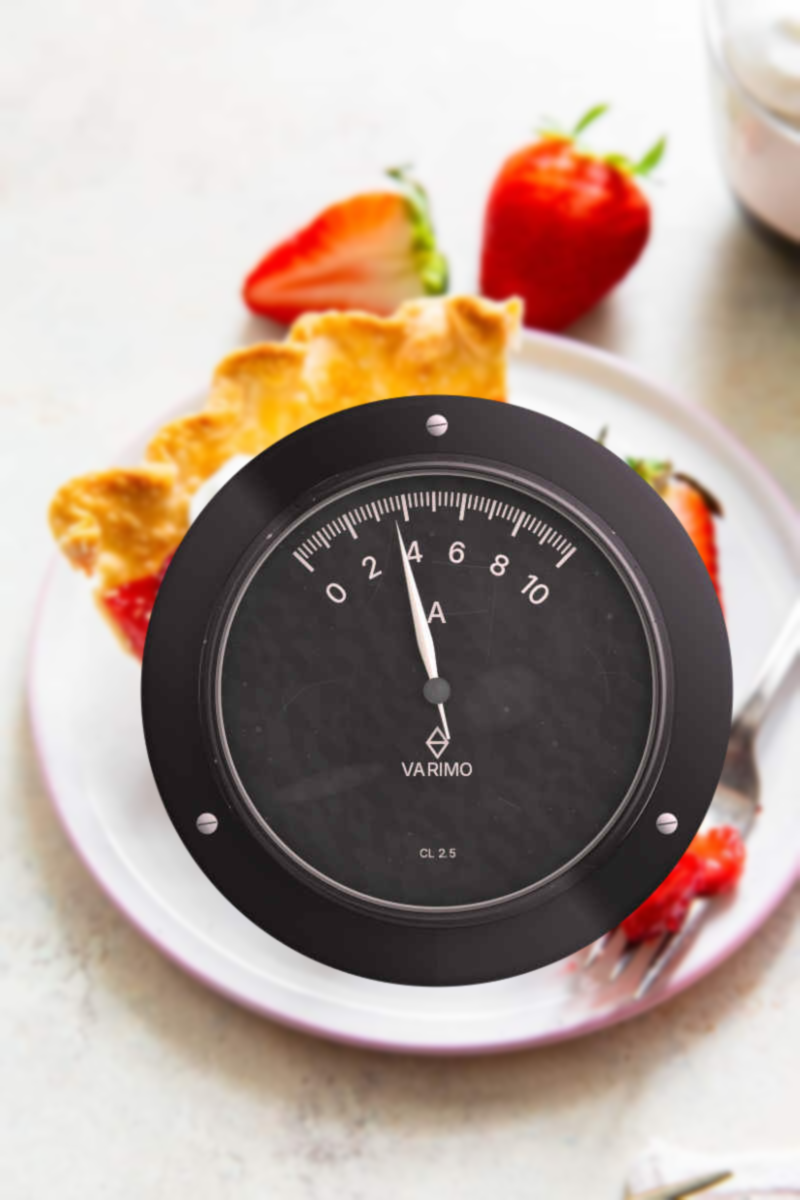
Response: 3.6 A
